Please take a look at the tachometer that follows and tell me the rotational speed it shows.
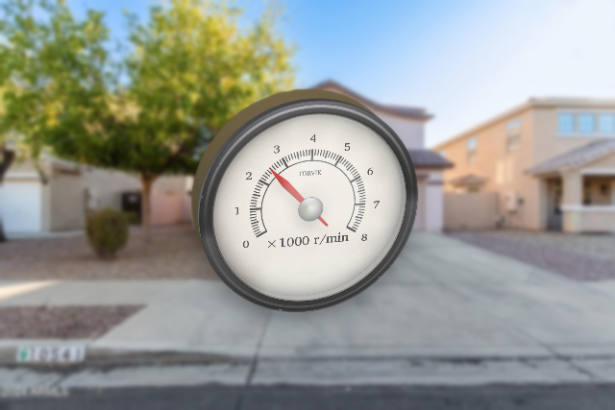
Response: 2500 rpm
